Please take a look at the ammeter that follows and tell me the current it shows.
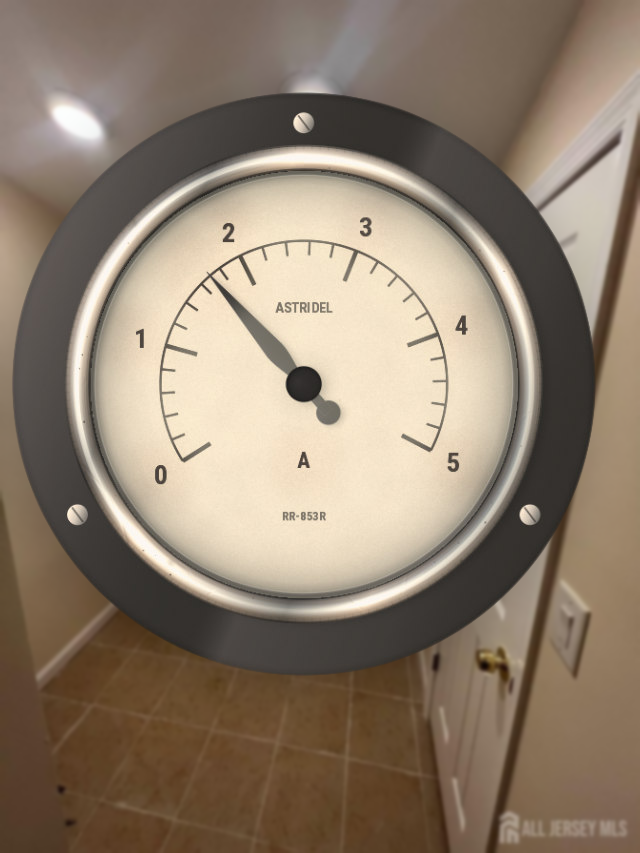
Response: 1.7 A
